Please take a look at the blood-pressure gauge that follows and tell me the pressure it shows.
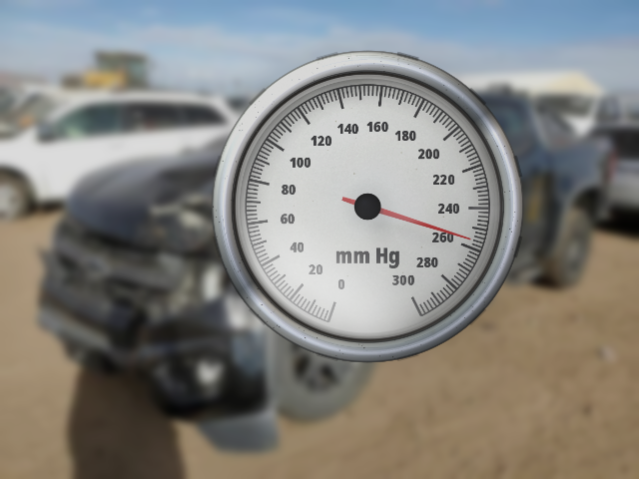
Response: 256 mmHg
